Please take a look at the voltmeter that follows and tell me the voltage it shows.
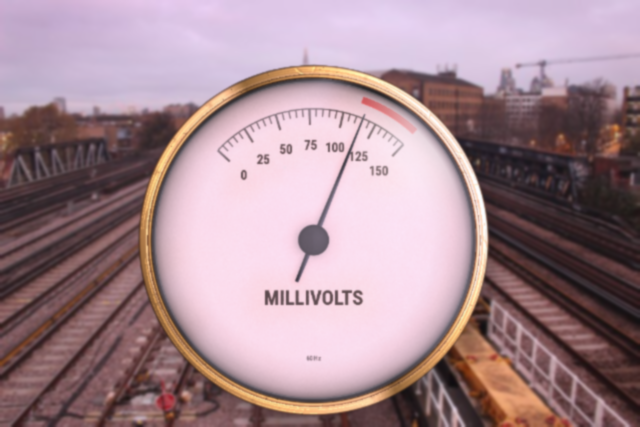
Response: 115 mV
